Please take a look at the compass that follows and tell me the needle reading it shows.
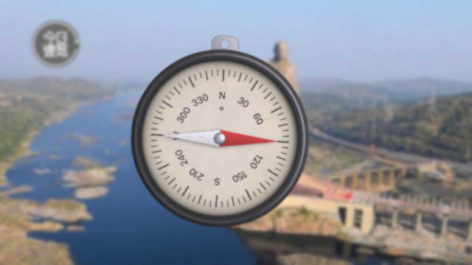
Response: 90 °
